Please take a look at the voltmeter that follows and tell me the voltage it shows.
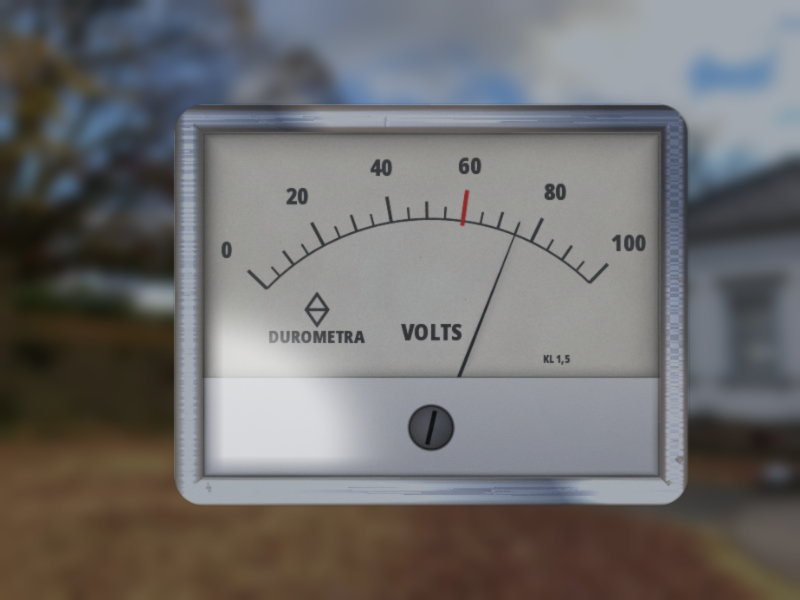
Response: 75 V
